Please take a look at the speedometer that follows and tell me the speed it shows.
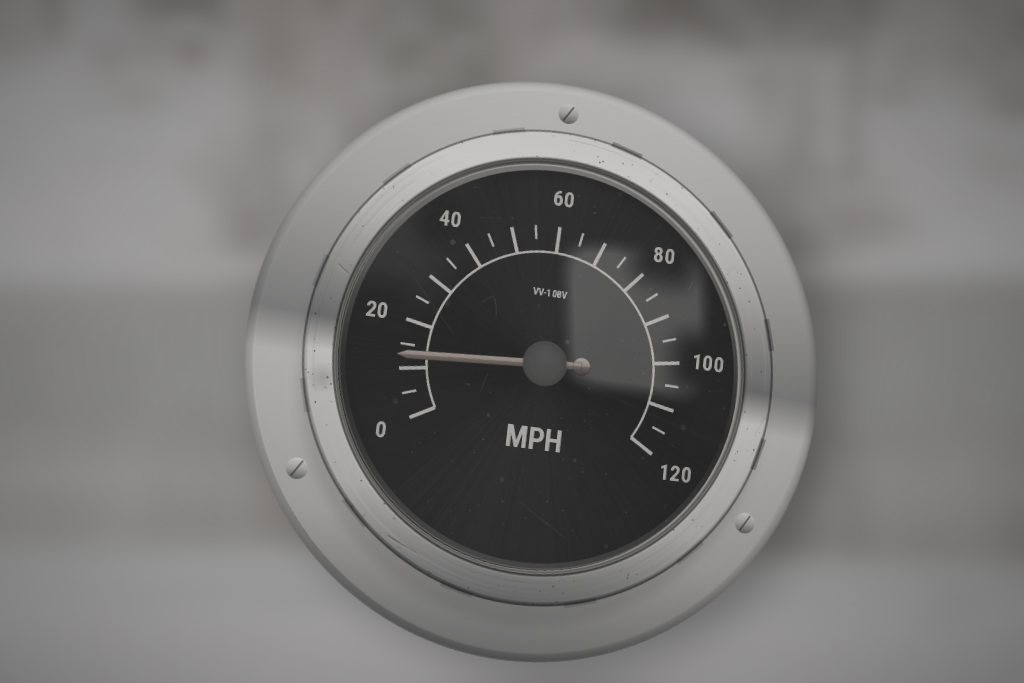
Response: 12.5 mph
